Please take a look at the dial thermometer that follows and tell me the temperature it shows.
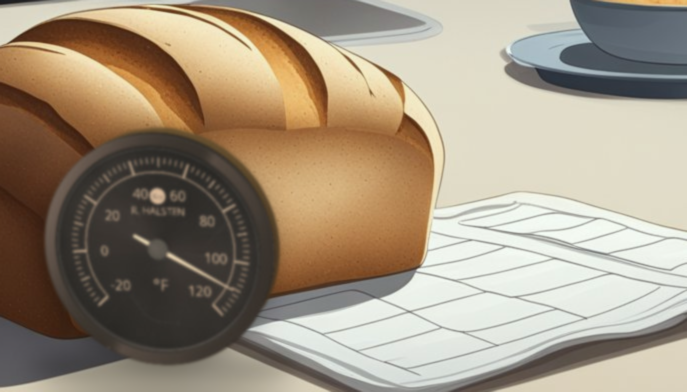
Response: 110 °F
